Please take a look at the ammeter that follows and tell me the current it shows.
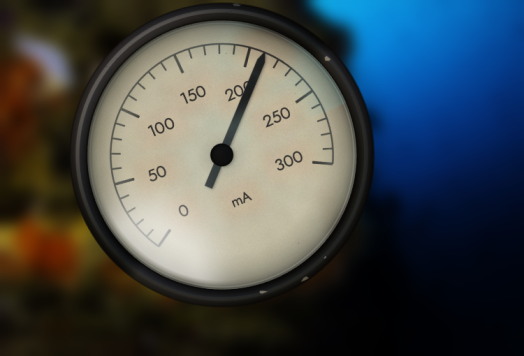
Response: 210 mA
